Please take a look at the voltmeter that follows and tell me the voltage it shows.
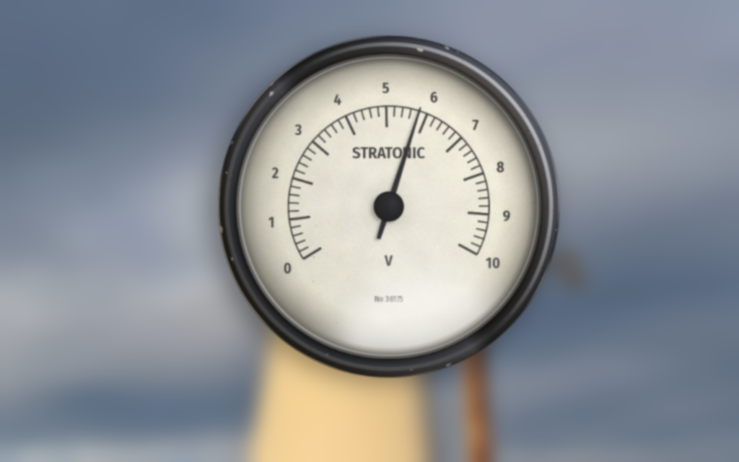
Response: 5.8 V
